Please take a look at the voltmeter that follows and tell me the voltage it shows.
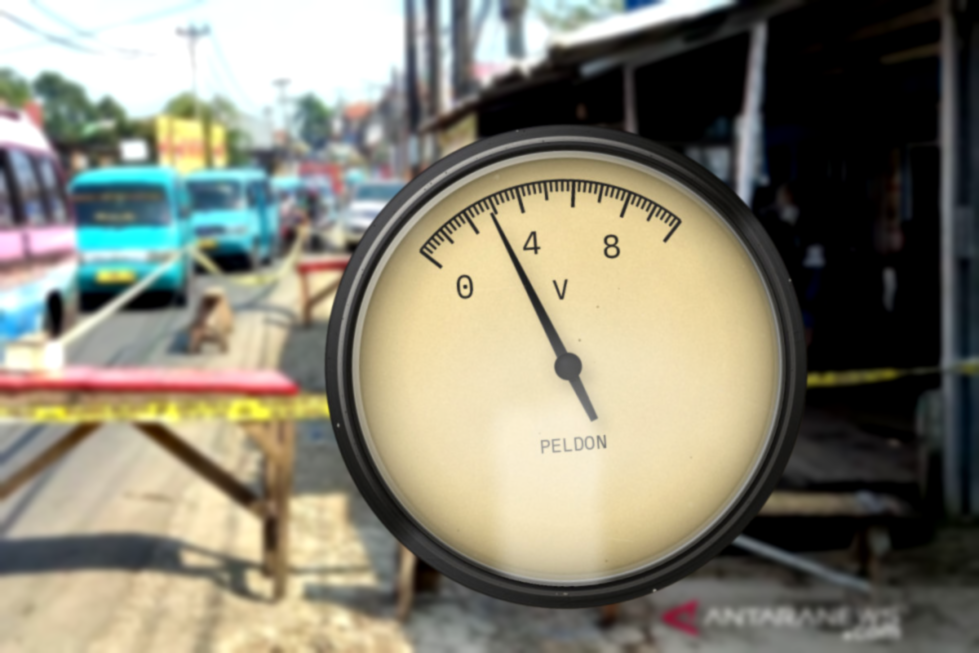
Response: 2.8 V
